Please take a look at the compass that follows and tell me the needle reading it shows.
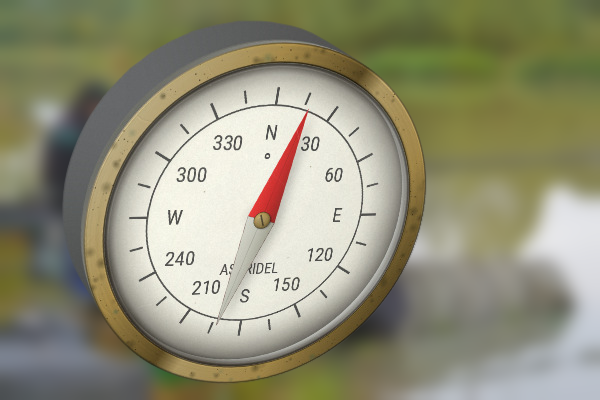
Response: 15 °
